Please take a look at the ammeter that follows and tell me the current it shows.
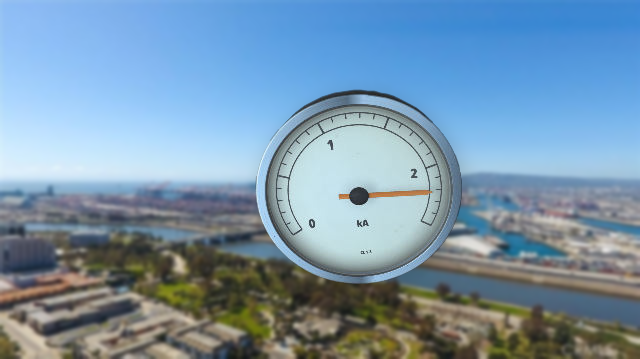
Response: 2.2 kA
